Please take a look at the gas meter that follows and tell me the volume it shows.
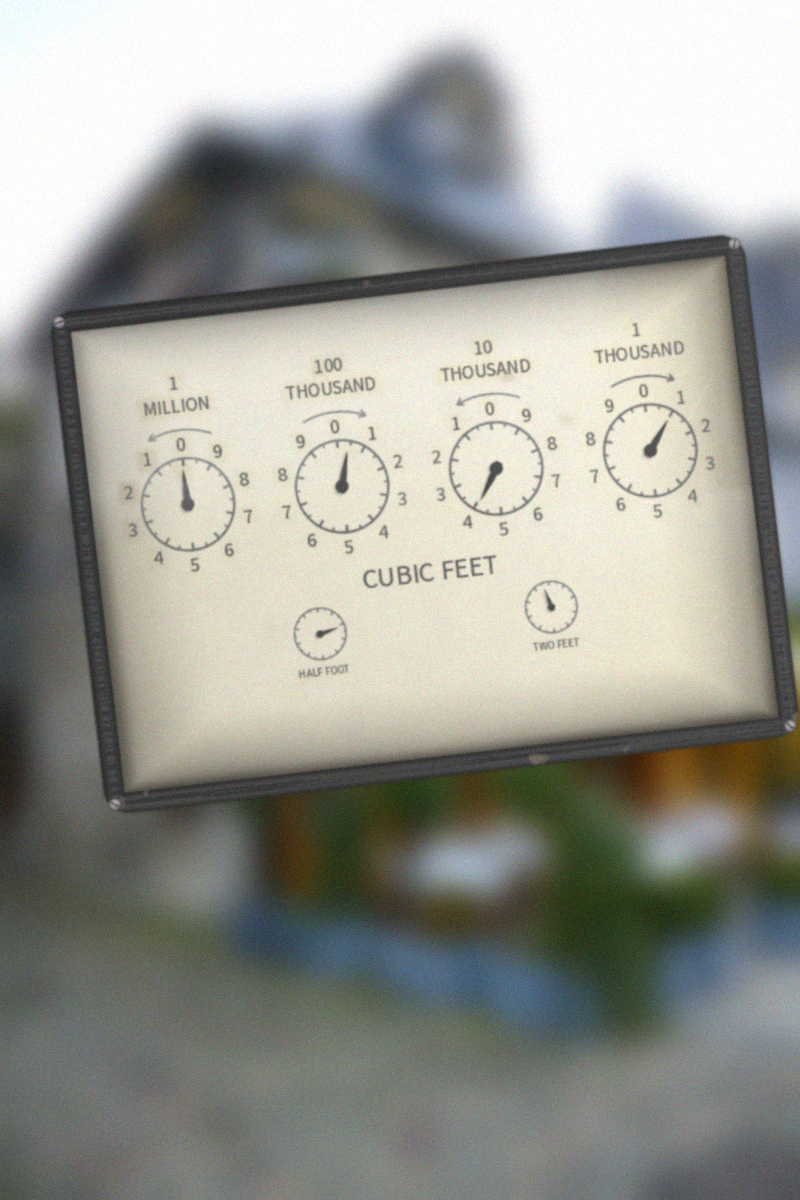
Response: 4100 ft³
